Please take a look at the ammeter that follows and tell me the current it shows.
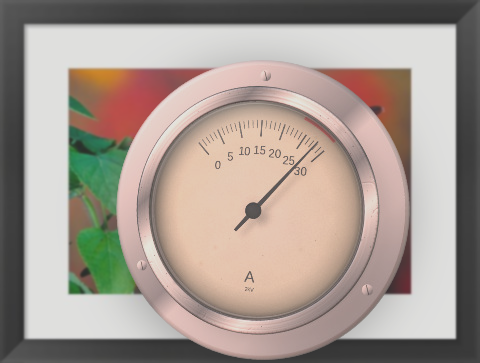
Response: 28 A
